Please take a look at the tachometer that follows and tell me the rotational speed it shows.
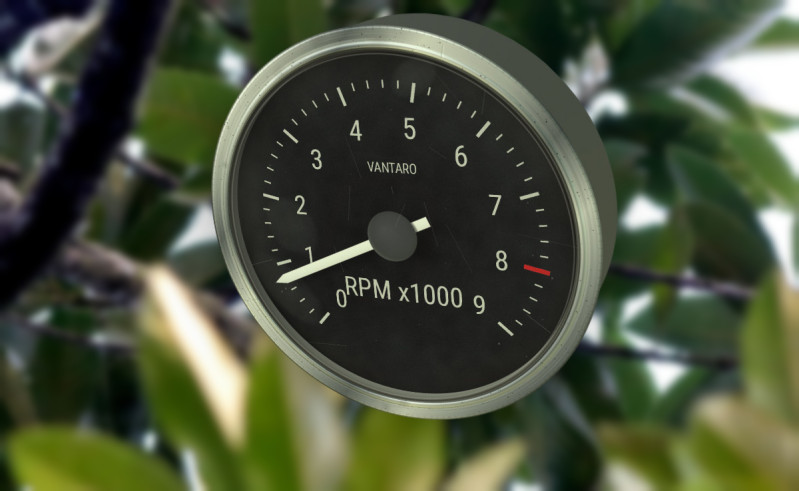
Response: 800 rpm
